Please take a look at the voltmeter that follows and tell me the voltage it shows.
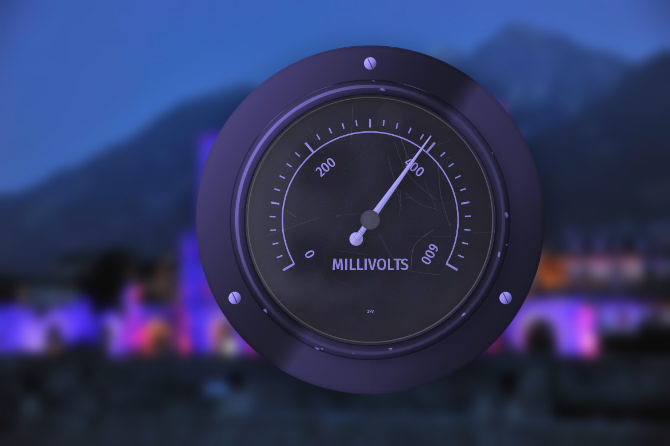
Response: 390 mV
